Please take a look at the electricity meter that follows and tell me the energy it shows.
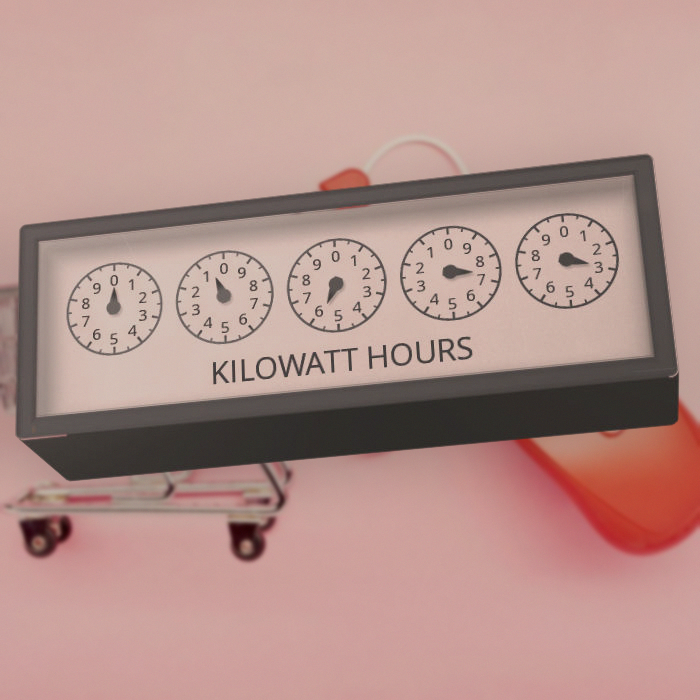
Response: 573 kWh
